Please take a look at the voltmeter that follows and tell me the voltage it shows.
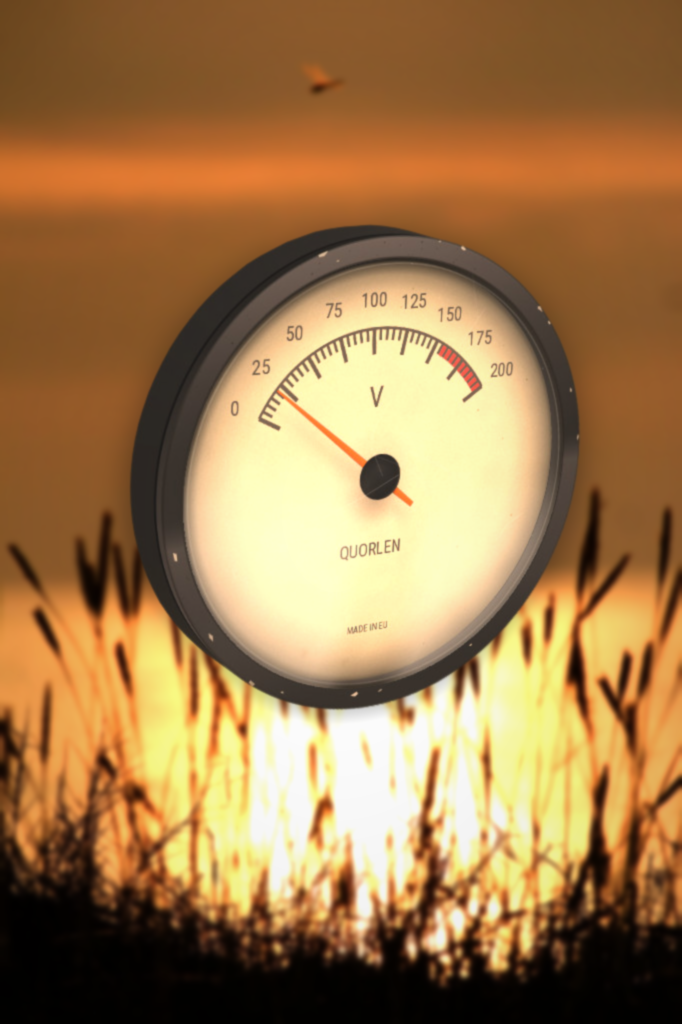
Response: 20 V
